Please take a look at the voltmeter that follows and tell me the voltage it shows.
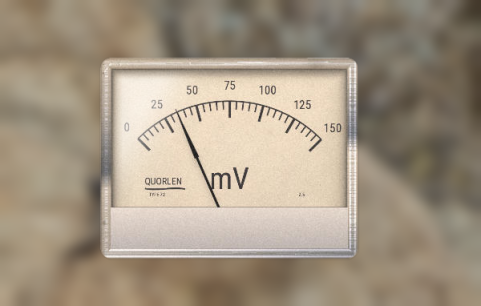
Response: 35 mV
